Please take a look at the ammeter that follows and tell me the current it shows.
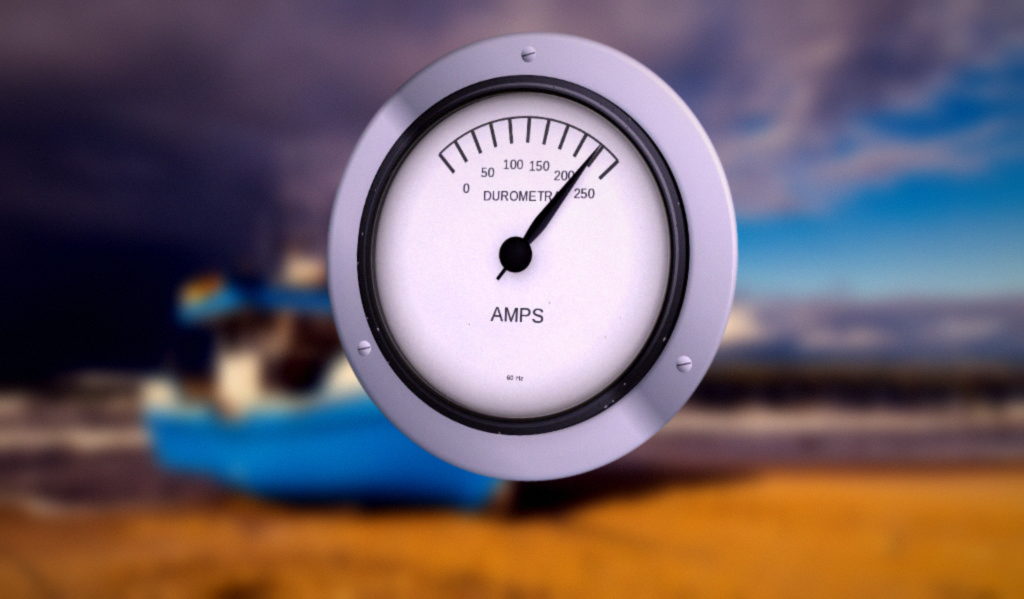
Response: 225 A
